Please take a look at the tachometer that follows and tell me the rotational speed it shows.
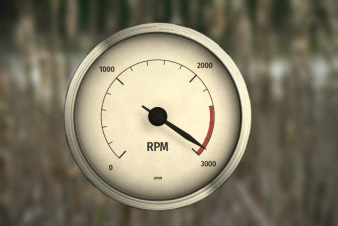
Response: 2900 rpm
